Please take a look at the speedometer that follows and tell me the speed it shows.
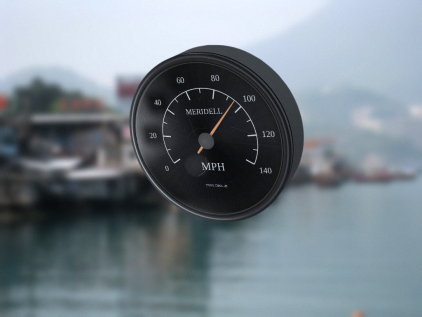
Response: 95 mph
